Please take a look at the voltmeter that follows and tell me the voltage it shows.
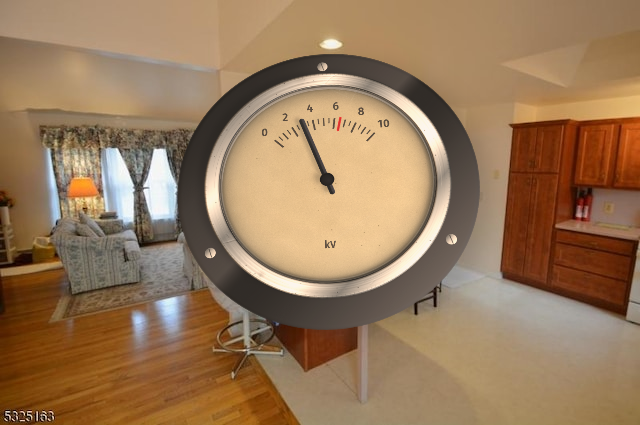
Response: 3 kV
